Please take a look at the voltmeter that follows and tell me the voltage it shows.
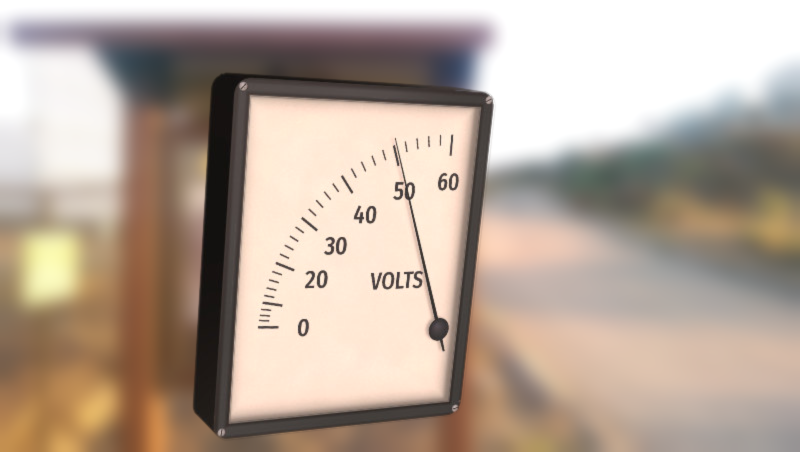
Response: 50 V
